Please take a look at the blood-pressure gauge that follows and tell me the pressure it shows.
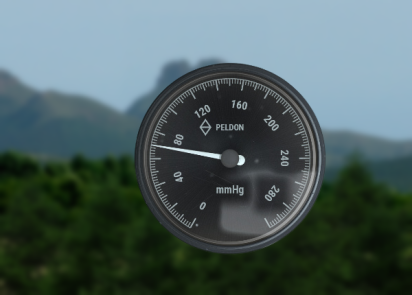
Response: 70 mmHg
